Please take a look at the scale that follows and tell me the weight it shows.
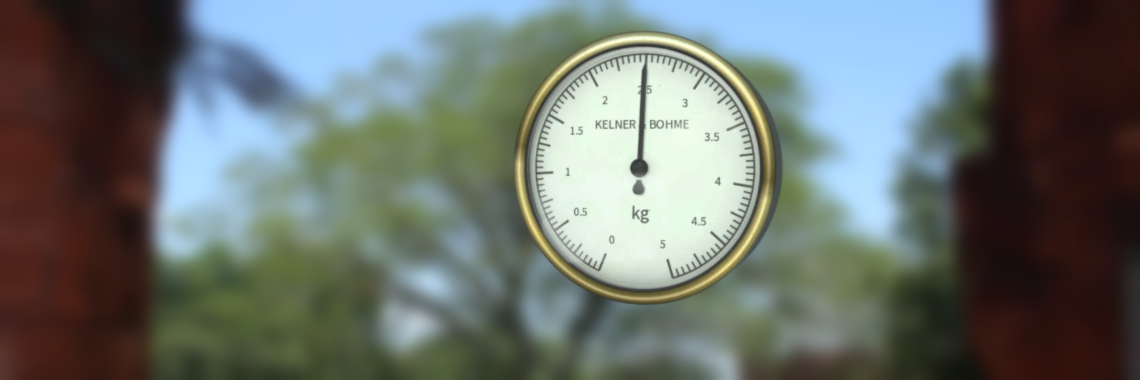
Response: 2.5 kg
